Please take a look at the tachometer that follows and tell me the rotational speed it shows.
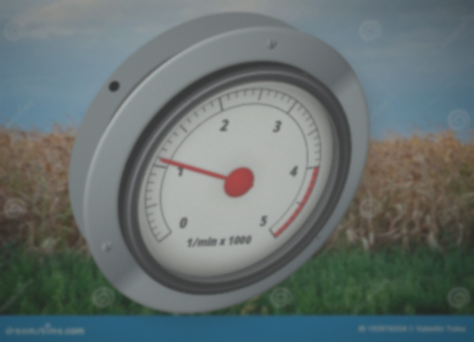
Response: 1100 rpm
